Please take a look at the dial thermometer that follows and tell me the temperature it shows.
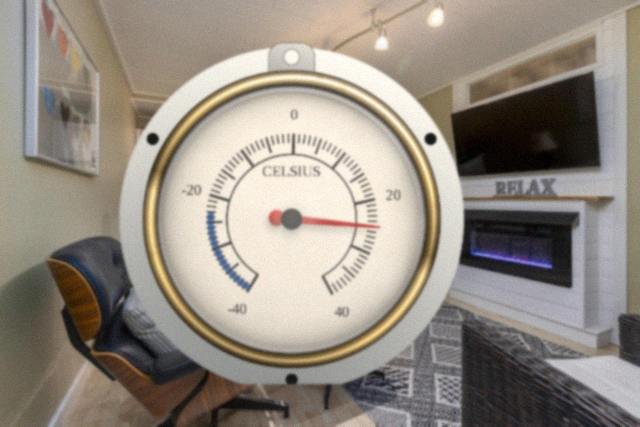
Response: 25 °C
